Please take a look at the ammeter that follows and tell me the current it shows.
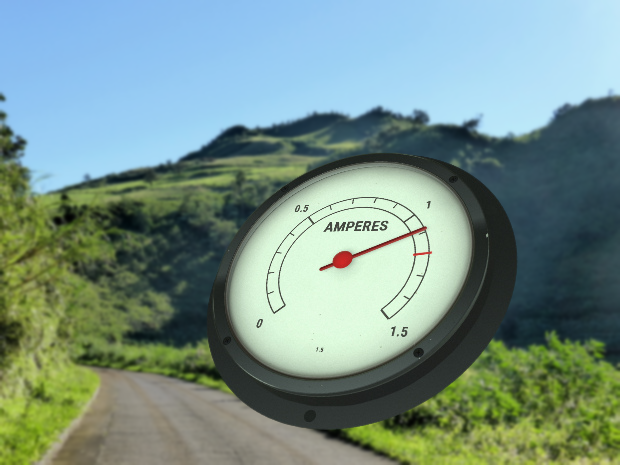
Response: 1.1 A
